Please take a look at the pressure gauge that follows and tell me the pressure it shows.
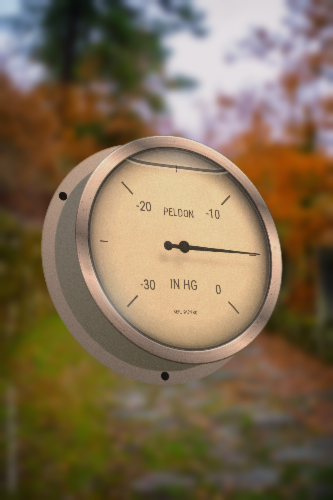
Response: -5 inHg
